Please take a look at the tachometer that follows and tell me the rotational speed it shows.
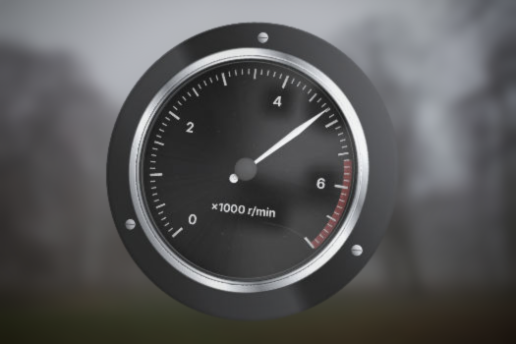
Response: 4800 rpm
